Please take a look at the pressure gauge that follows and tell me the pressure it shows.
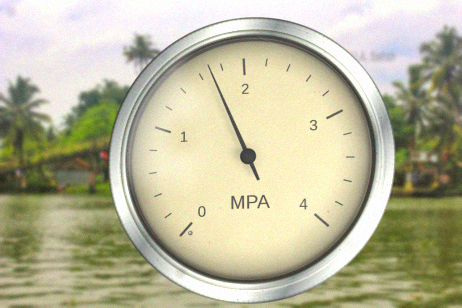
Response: 1.7 MPa
